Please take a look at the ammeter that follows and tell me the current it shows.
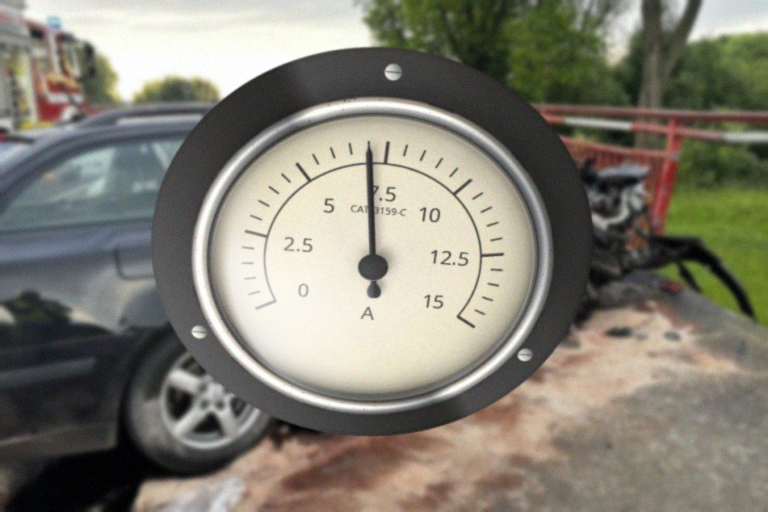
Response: 7 A
